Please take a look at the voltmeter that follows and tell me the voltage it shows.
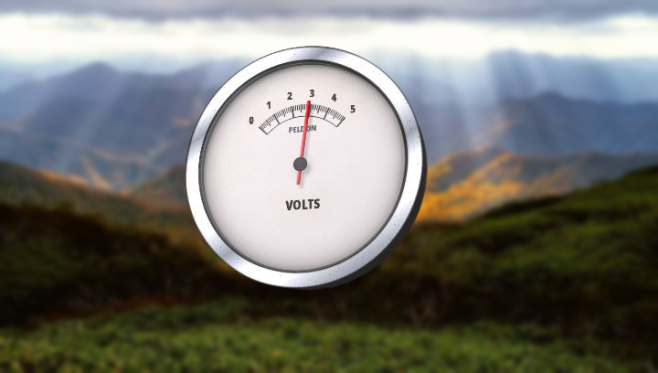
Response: 3 V
